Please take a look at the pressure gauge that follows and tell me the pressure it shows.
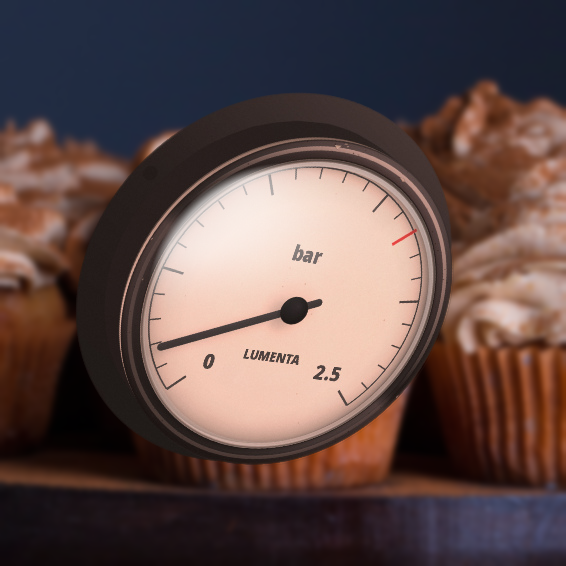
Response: 0.2 bar
